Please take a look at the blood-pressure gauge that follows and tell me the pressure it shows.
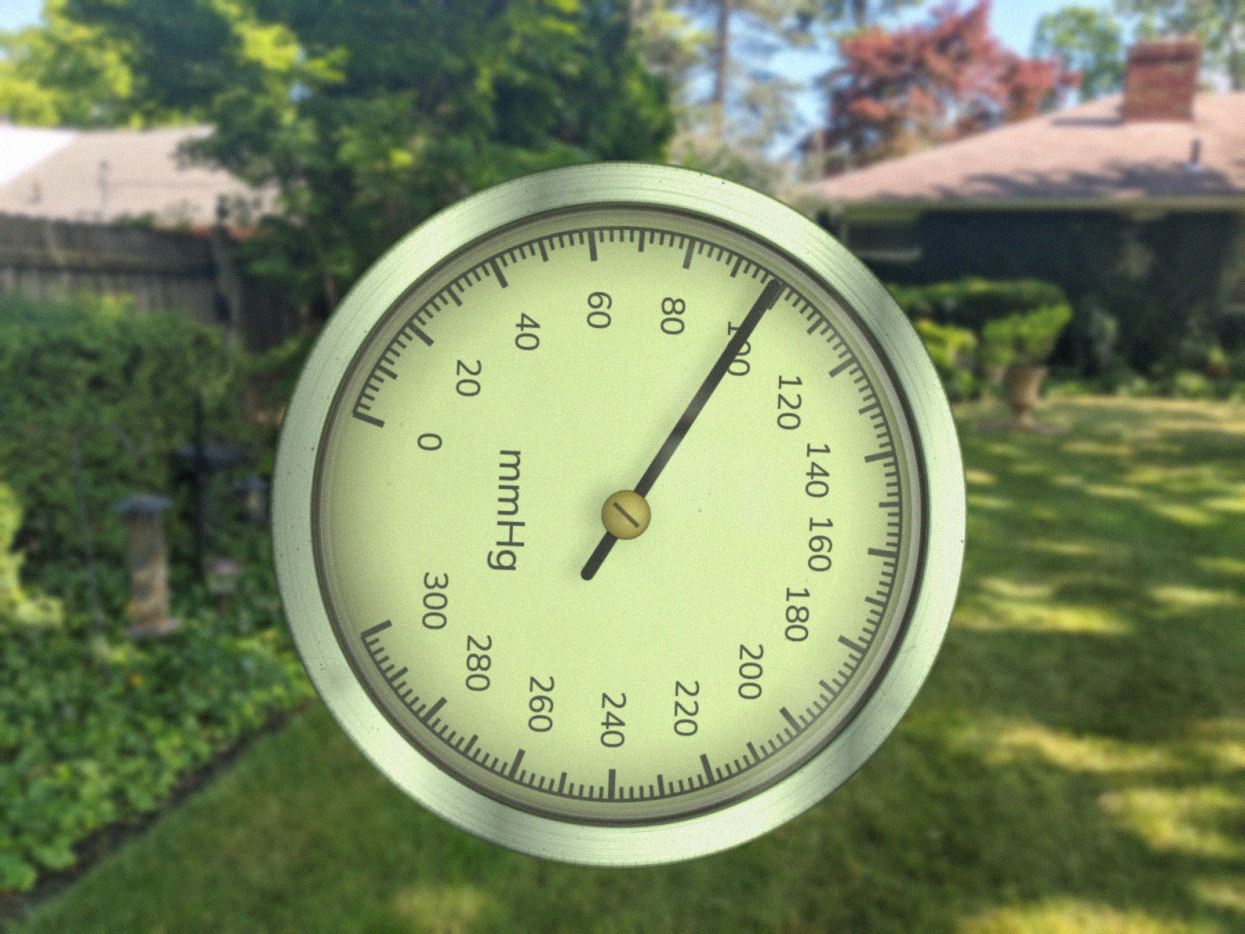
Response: 98 mmHg
